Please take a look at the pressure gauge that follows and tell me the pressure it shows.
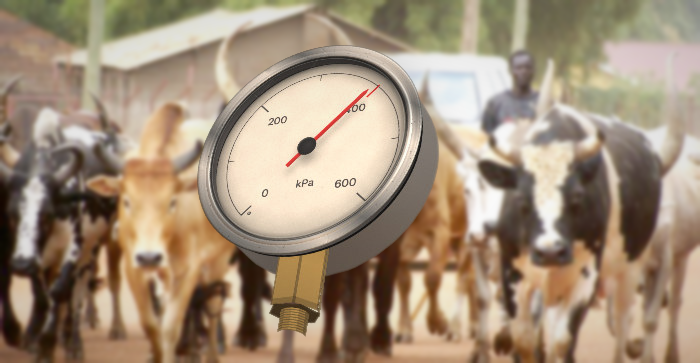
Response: 400 kPa
